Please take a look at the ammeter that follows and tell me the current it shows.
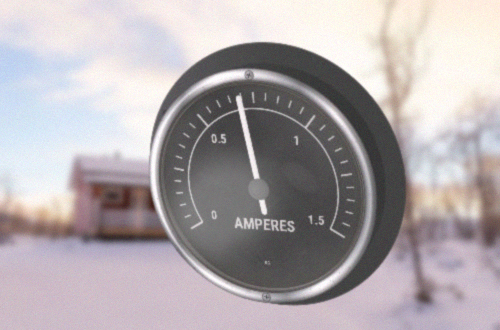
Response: 0.7 A
